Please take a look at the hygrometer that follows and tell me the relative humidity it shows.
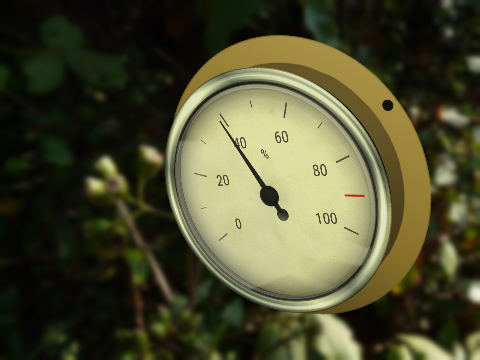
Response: 40 %
